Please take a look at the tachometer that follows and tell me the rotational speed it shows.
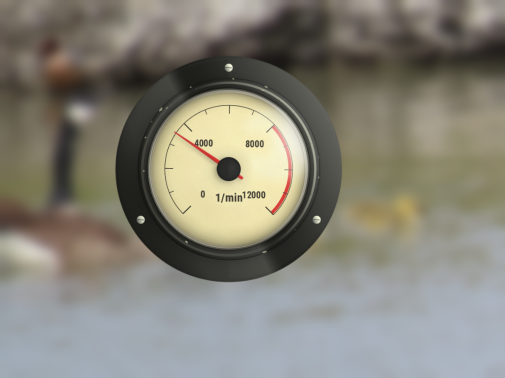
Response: 3500 rpm
